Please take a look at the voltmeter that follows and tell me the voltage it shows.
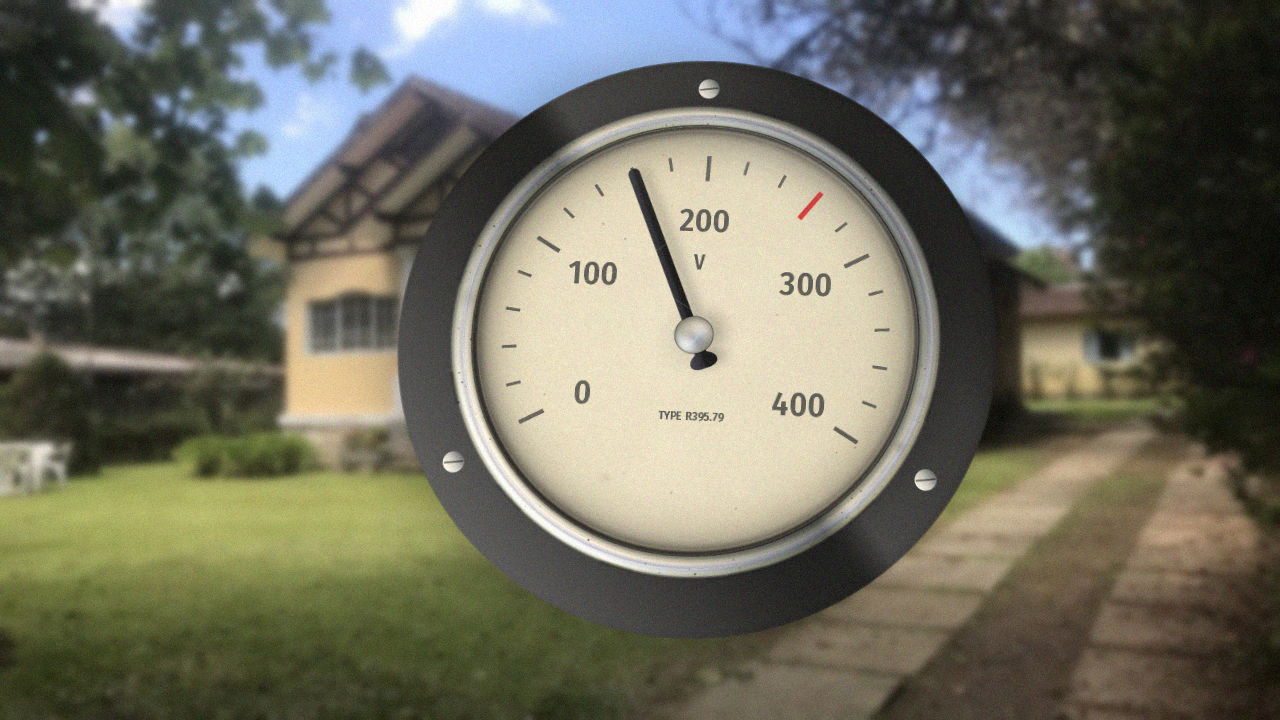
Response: 160 V
